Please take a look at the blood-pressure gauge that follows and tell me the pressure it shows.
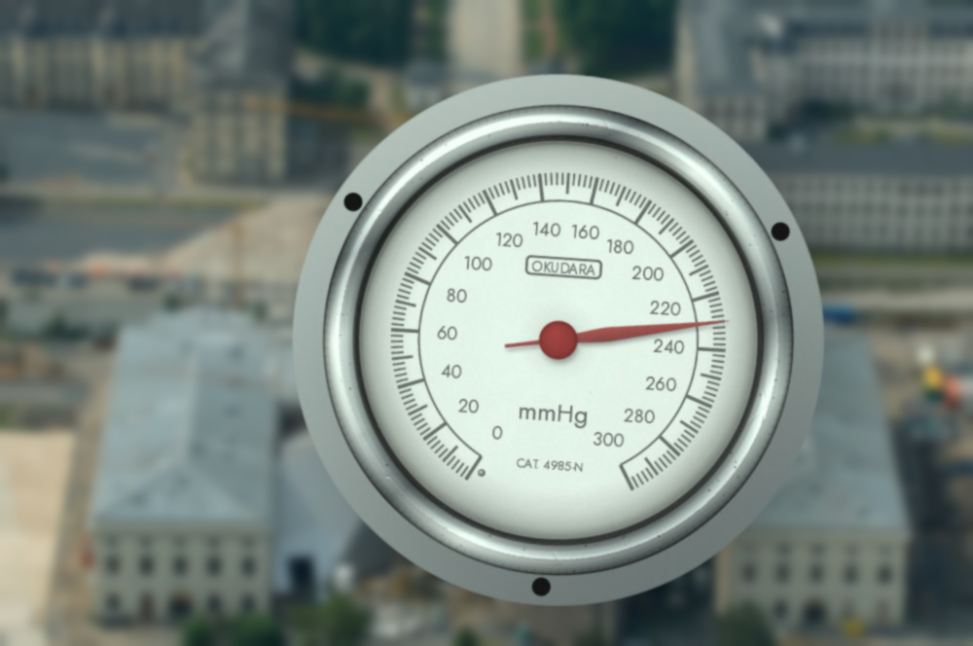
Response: 230 mmHg
